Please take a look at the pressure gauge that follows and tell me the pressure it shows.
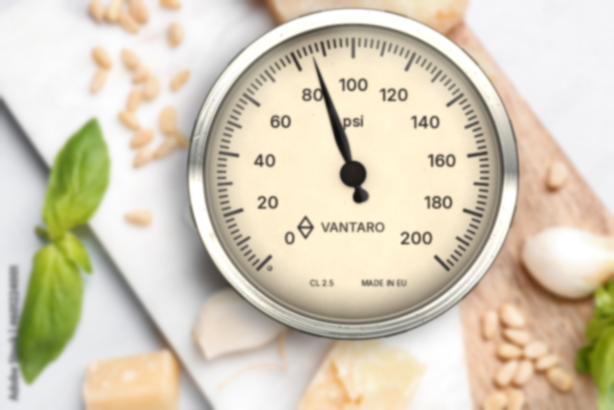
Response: 86 psi
